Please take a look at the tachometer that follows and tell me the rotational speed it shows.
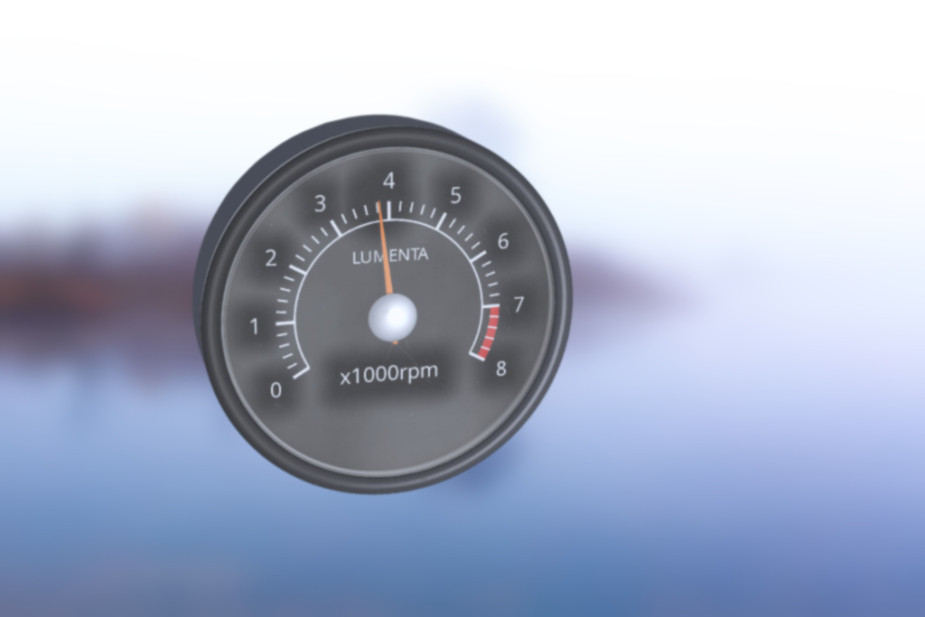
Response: 3800 rpm
